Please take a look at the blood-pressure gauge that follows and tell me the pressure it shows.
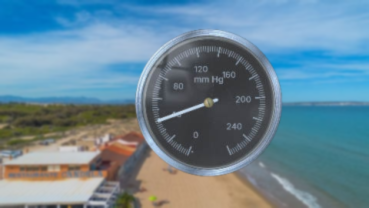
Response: 40 mmHg
